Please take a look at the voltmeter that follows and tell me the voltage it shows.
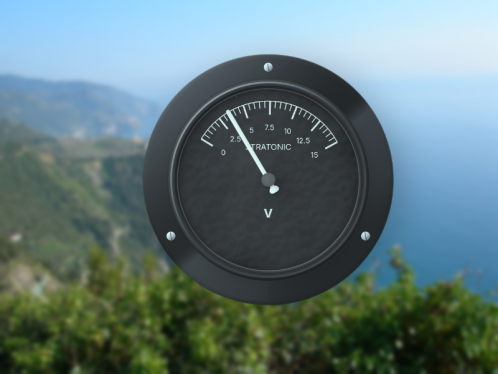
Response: 3.5 V
